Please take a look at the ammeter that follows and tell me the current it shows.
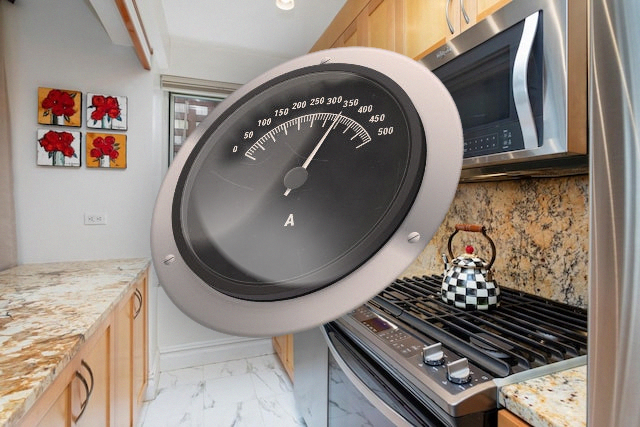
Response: 350 A
